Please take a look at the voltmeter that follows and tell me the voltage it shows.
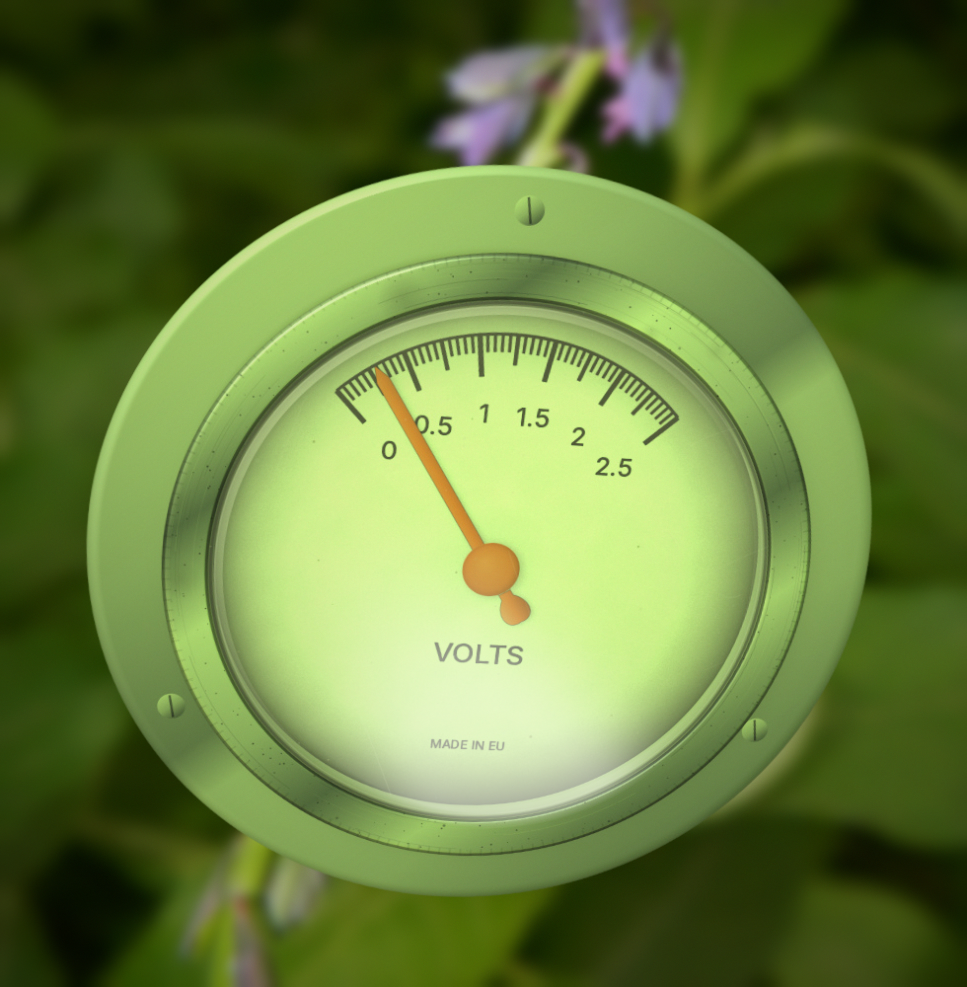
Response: 0.3 V
